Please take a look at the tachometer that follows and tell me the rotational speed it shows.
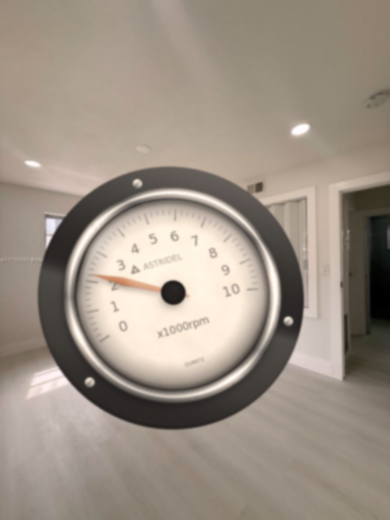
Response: 2200 rpm
